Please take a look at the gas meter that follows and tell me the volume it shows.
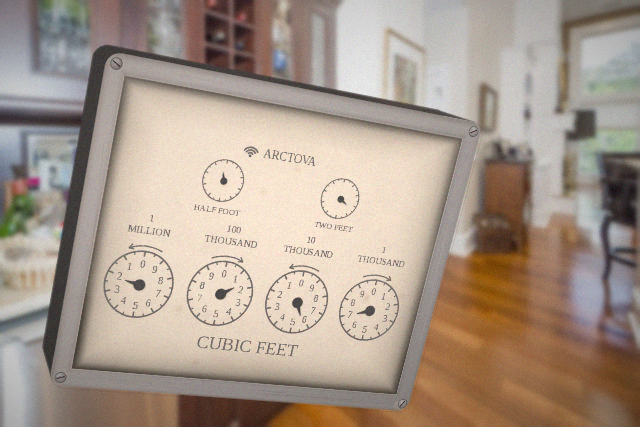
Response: 215700 ft³
